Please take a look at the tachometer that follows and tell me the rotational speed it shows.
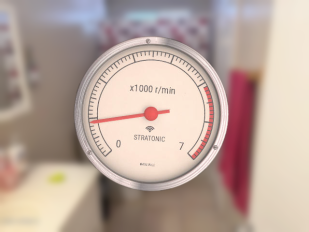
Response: 900 rpm
